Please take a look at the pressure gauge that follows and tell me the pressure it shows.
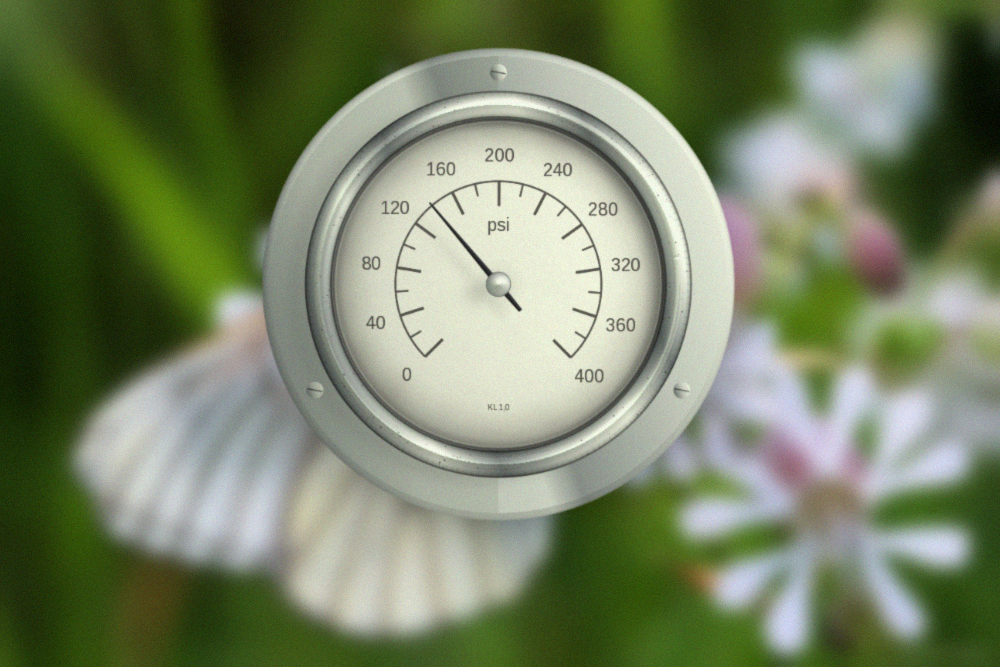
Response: 140 psi
